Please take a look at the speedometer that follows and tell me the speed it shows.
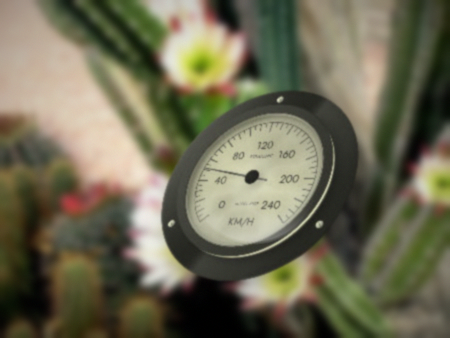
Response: 50 km/h
